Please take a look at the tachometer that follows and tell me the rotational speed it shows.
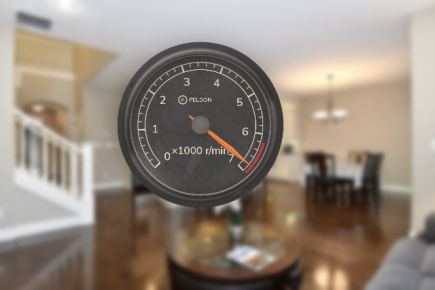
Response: 6800 rpm
